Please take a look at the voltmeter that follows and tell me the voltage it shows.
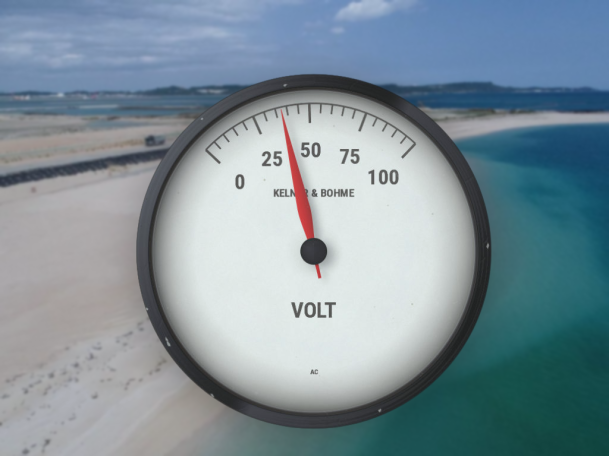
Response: 37.5 V
